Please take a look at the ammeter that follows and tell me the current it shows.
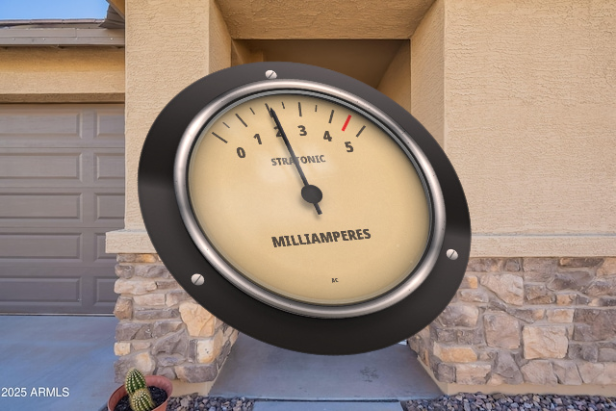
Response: 2 mA
